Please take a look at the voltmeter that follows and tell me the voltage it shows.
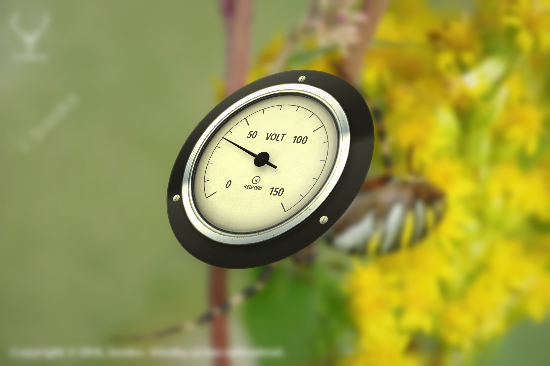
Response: 35 V
